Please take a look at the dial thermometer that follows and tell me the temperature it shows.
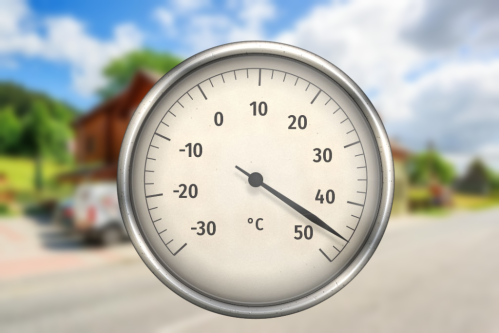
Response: 46 °C
